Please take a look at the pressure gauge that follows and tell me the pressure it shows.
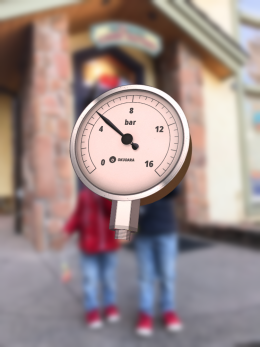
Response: 5 bar
